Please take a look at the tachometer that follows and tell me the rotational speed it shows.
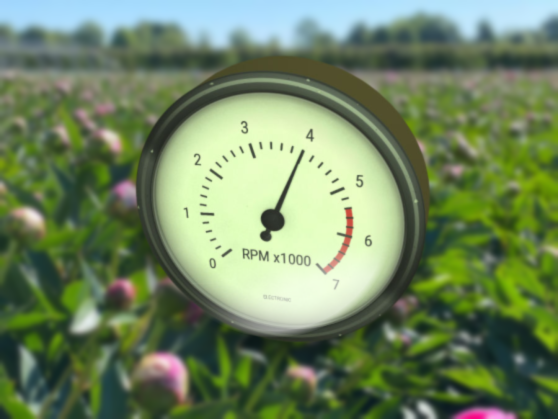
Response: 4000 rpm
